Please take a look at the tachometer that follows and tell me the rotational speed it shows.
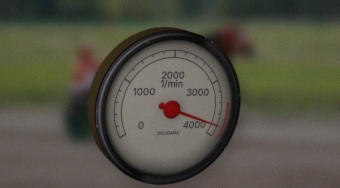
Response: 3800 rpm
